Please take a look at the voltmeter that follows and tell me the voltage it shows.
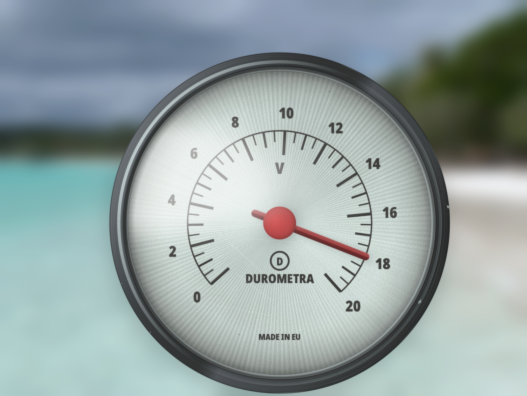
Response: 18 V
